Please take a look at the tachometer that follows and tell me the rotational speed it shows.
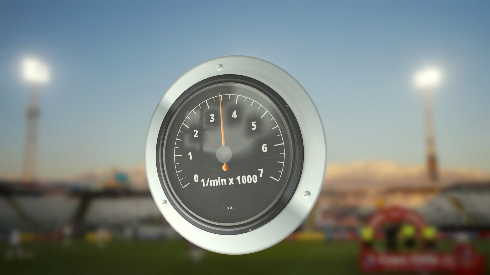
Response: 3500 rpm
